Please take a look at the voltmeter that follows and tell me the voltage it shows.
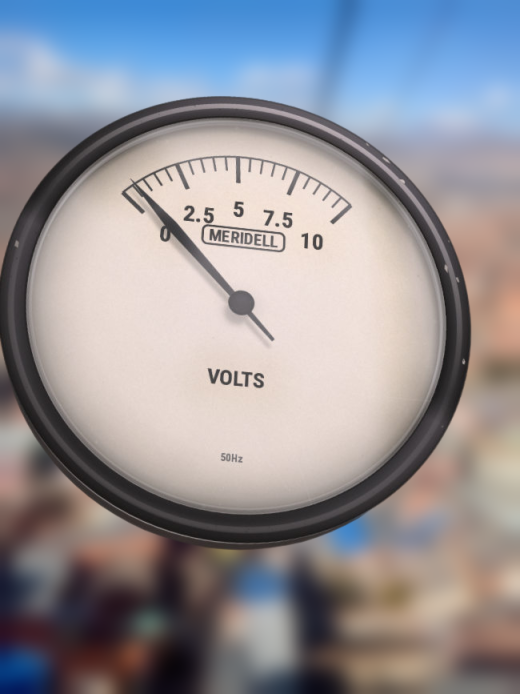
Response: 0.5 V
